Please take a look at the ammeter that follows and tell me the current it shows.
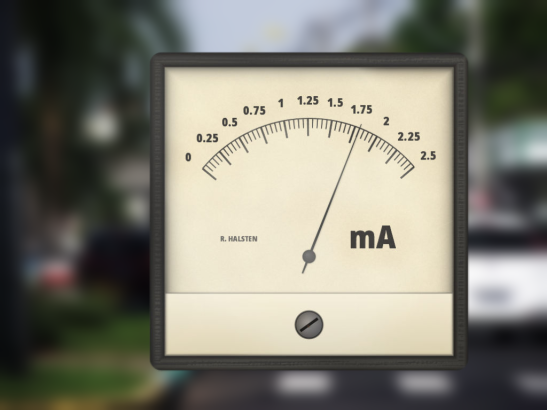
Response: 1.8 mA
